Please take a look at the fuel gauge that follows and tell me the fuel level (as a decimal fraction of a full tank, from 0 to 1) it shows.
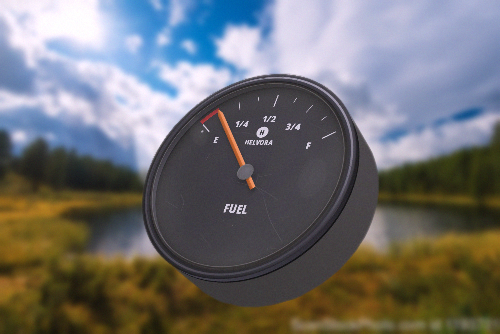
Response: 0.125
